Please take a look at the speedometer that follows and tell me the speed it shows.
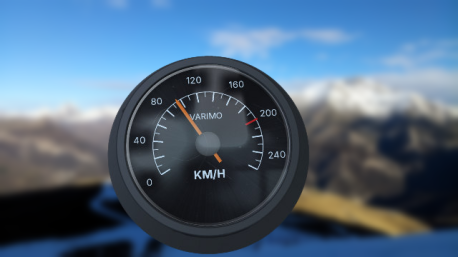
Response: 95 km/h
